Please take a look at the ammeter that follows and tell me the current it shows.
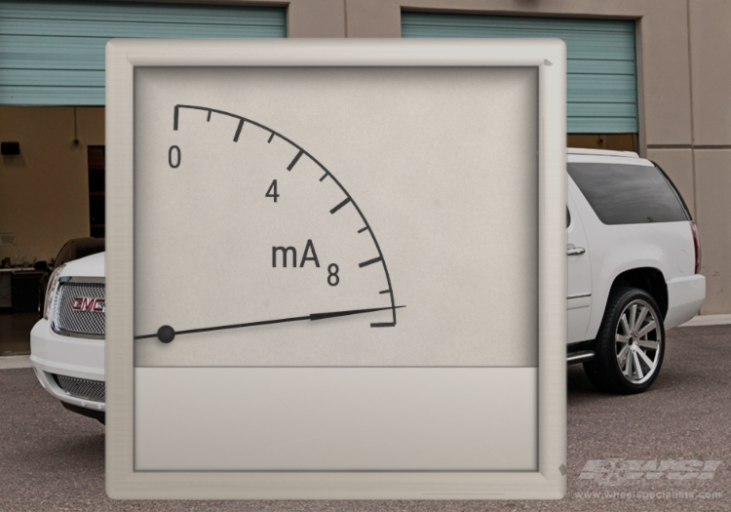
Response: 9.5 mA
